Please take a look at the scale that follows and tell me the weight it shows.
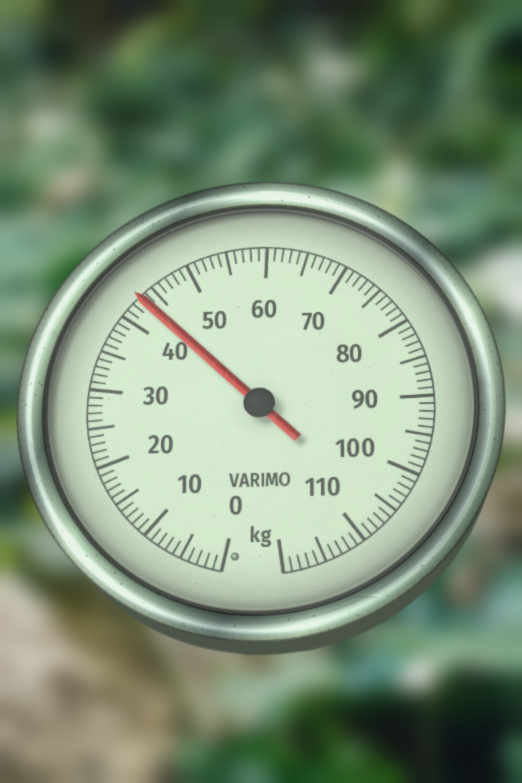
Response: 43 kg
